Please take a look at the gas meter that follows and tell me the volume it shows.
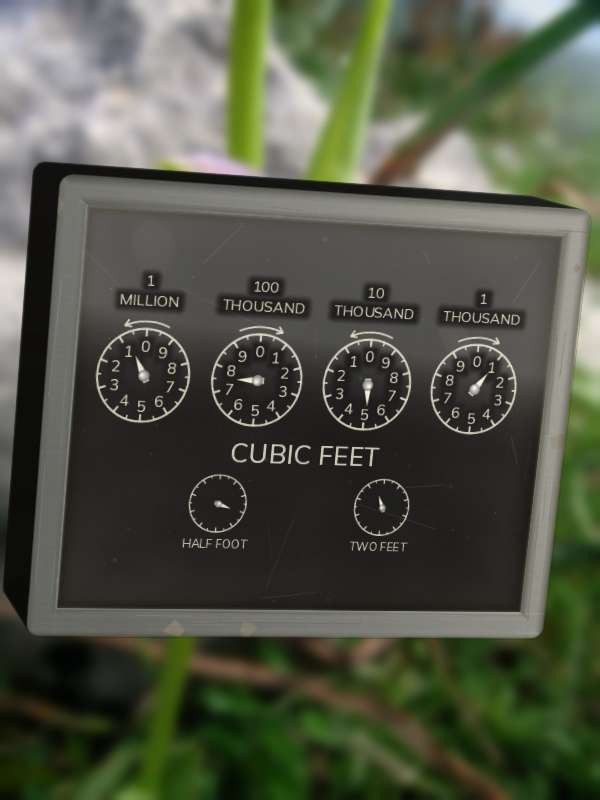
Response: 75100 ft³
